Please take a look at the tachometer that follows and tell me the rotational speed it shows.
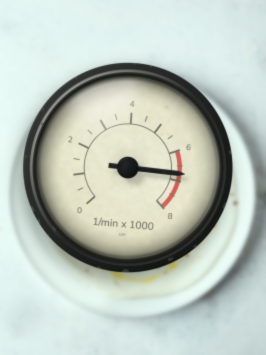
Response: 6750 rpm
